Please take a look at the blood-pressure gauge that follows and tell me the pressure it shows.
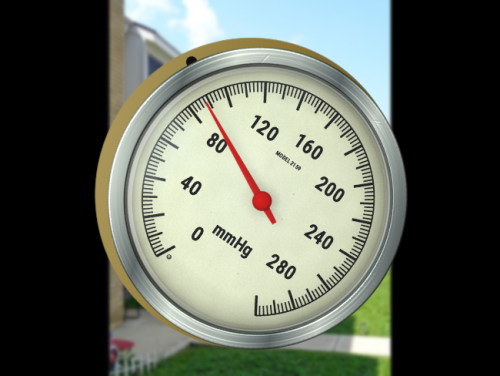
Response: 88 mmHg
